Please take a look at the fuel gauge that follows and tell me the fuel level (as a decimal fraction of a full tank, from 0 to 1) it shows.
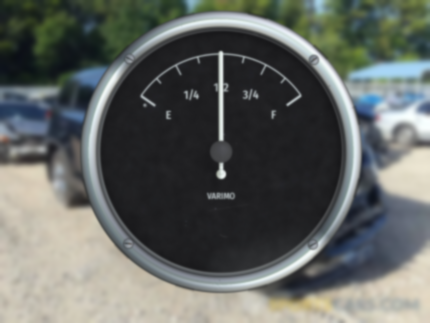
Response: 0.5
